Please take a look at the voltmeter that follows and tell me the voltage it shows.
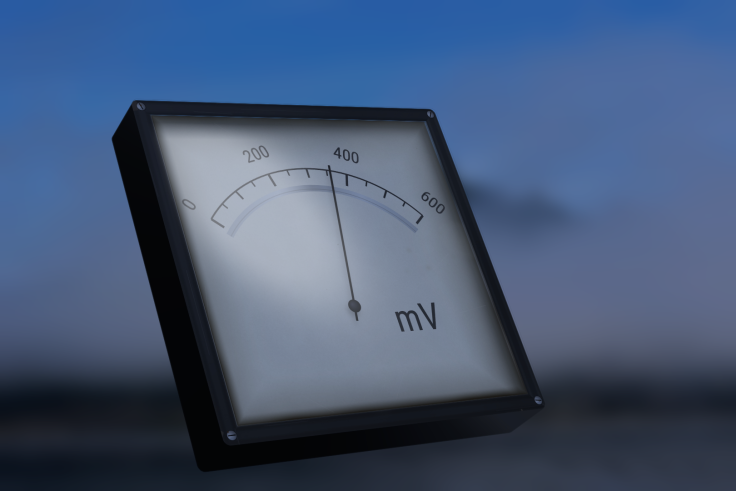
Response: 350 mV
